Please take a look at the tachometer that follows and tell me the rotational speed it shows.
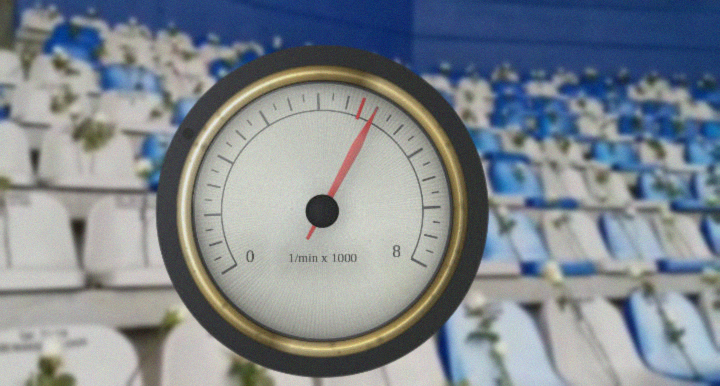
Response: 5000 rpm
